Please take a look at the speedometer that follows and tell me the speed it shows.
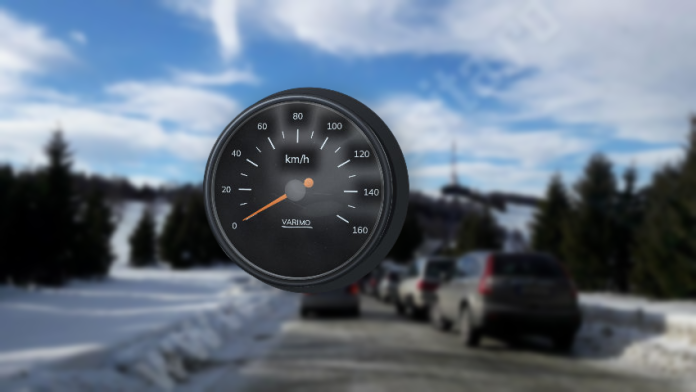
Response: 0 km/h
